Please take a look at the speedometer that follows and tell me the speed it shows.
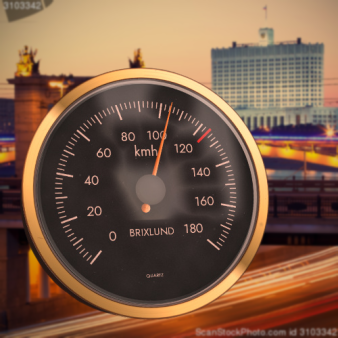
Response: 104 km/h
